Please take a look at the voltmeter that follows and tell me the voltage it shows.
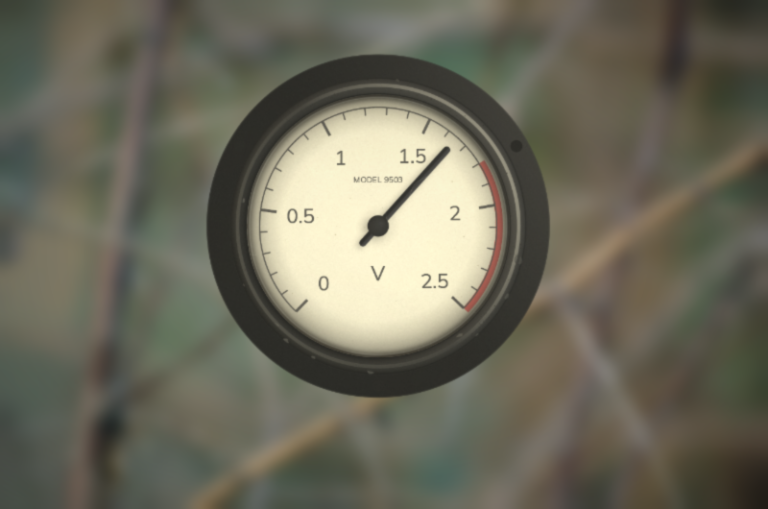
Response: 1.65 V
